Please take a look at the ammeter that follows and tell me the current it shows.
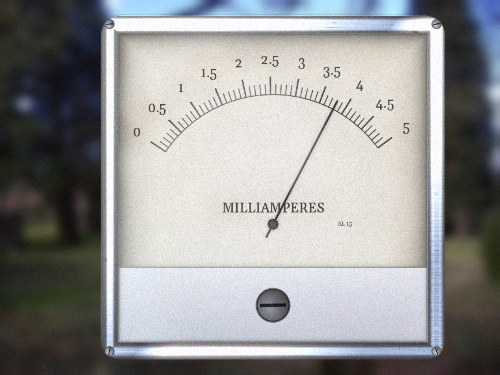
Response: 3.8 mA
